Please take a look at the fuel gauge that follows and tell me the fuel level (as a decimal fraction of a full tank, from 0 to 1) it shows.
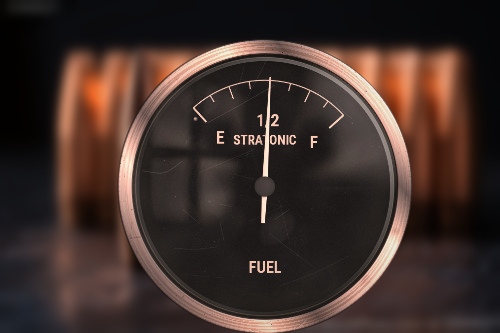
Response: 0.5
